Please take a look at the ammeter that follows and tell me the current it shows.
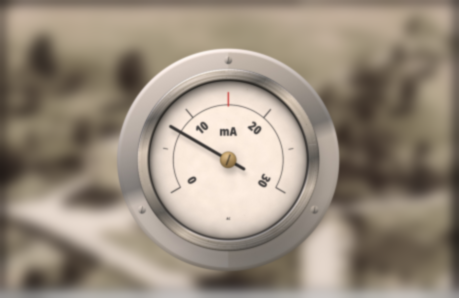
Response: 7.5 mA
